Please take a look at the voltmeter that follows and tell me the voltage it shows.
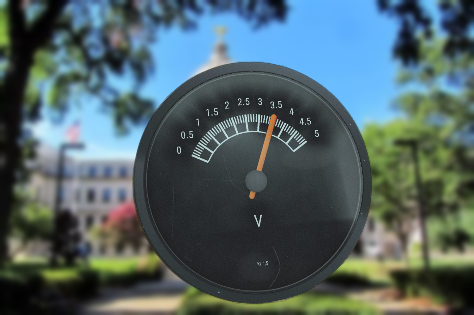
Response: 3.5 V
